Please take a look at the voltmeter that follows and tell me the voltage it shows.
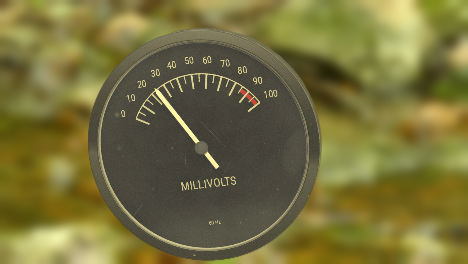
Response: 25 mV
